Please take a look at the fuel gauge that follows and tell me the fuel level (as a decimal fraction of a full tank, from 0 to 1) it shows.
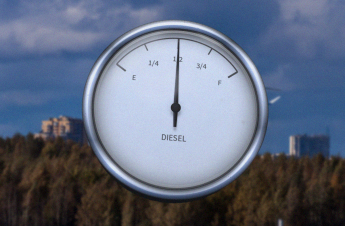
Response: 0.5
